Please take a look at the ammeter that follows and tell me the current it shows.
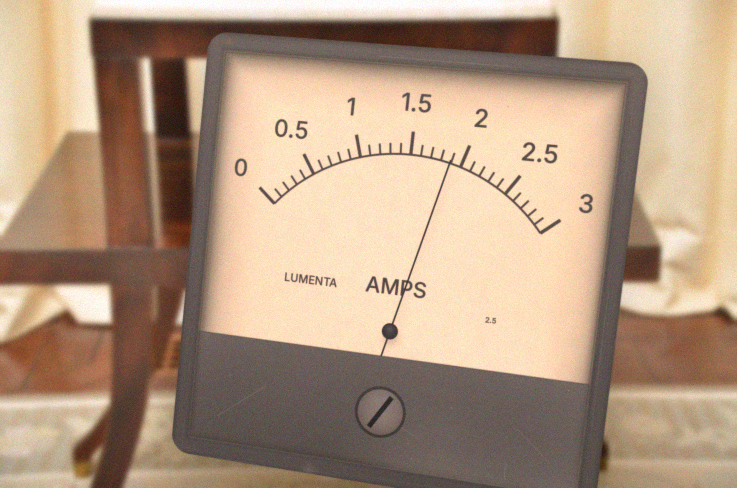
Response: 1.9 A
